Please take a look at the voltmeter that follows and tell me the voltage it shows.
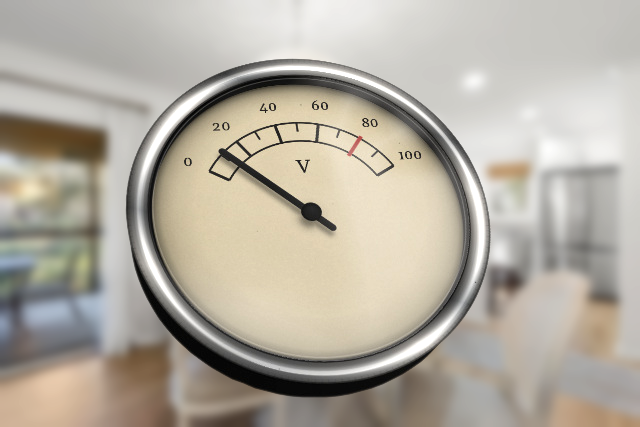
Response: 10 V
